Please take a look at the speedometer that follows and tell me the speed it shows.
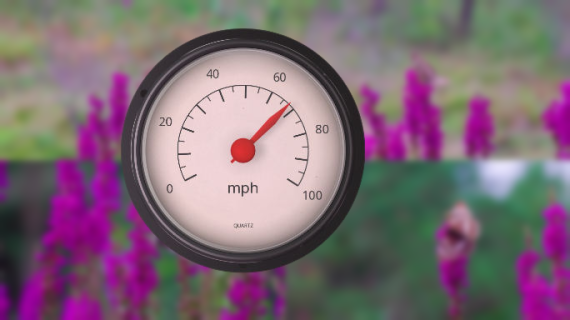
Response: 67.5 mph
